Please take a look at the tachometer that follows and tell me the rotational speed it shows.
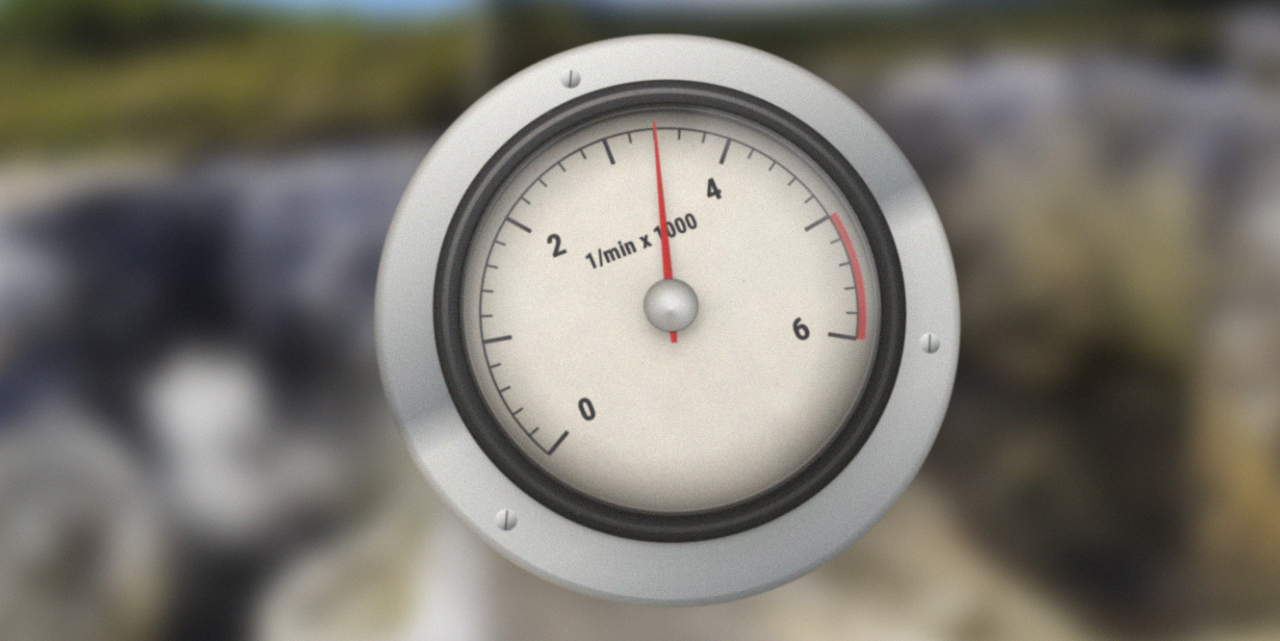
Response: 3400 rpm
